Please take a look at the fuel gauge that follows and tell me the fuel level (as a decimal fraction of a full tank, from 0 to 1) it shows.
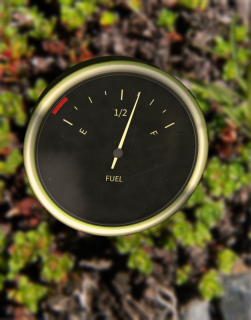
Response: 0.625
